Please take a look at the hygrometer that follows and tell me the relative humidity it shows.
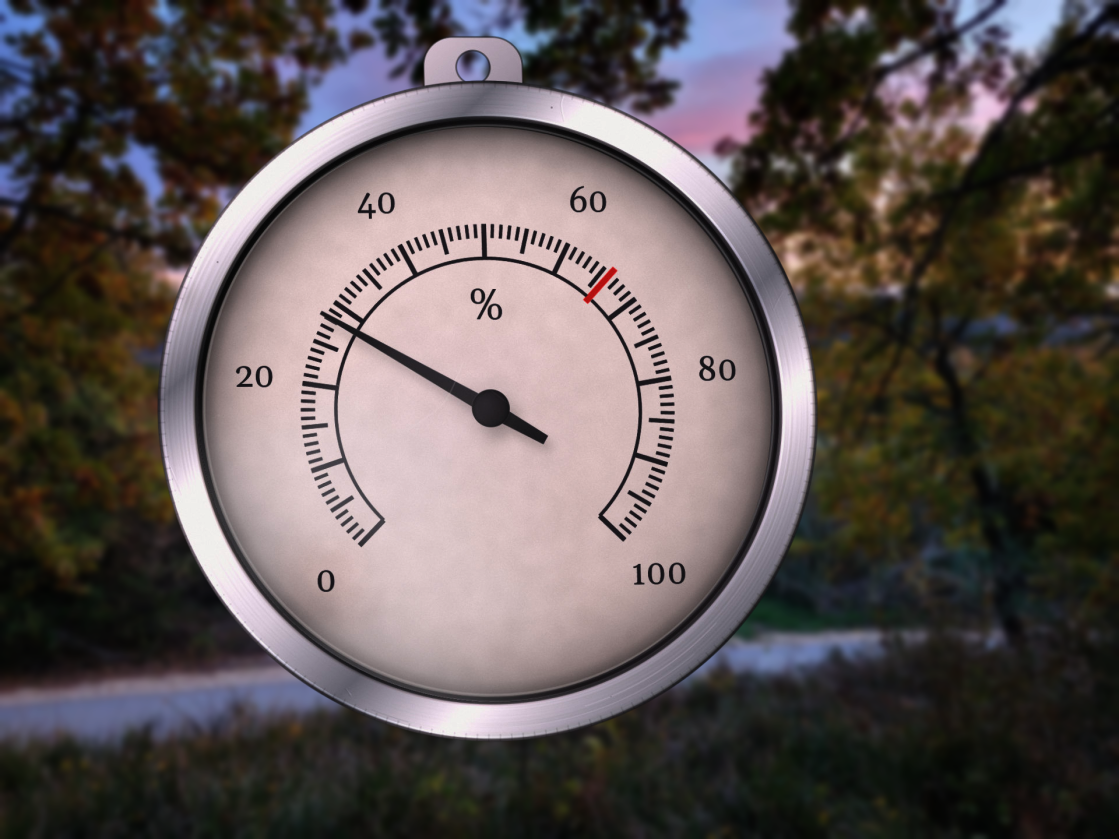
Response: 28 %
